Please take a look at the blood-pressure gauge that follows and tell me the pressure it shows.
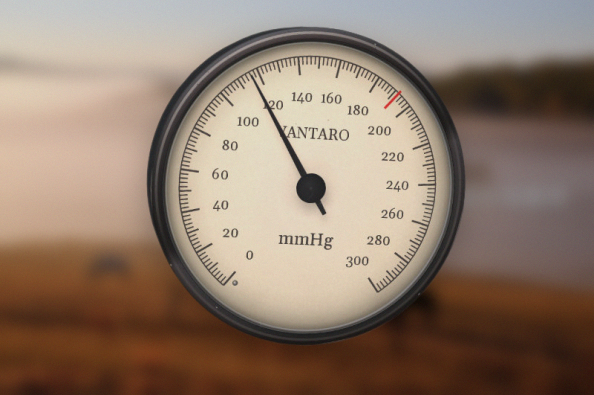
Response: 116 mmHg
